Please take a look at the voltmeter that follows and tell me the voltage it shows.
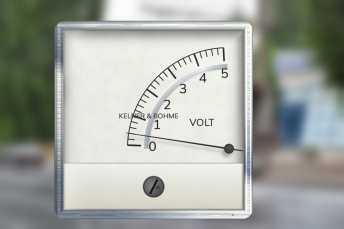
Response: 0.4 V
